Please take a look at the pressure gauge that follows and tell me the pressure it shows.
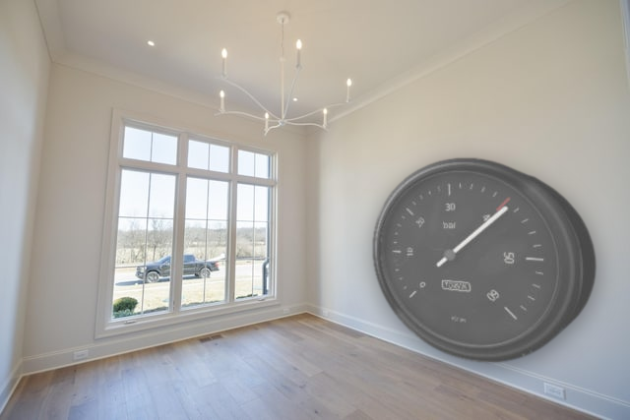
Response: 41 bar
